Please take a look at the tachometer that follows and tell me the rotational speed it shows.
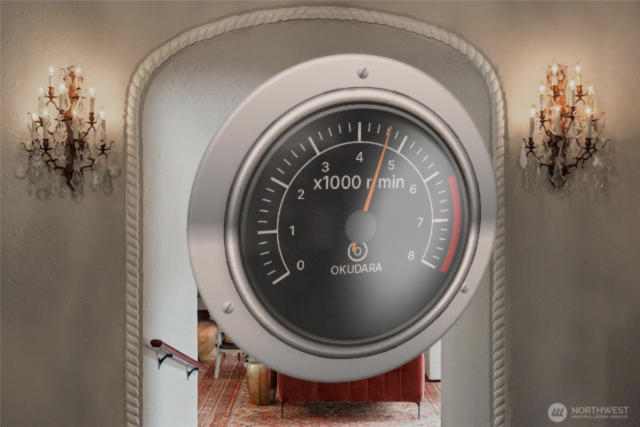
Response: 4600 rpm
